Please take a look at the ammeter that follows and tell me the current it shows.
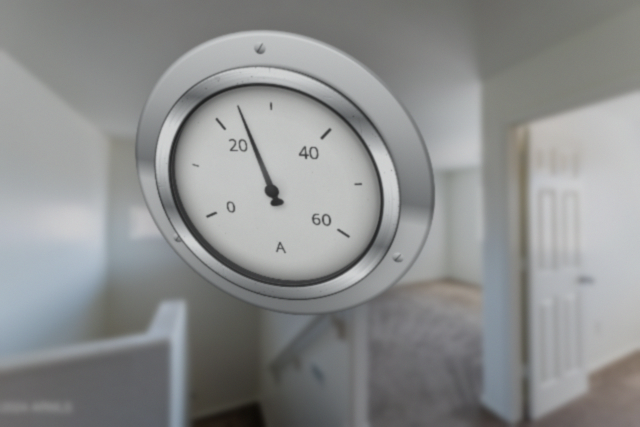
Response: 25 A
